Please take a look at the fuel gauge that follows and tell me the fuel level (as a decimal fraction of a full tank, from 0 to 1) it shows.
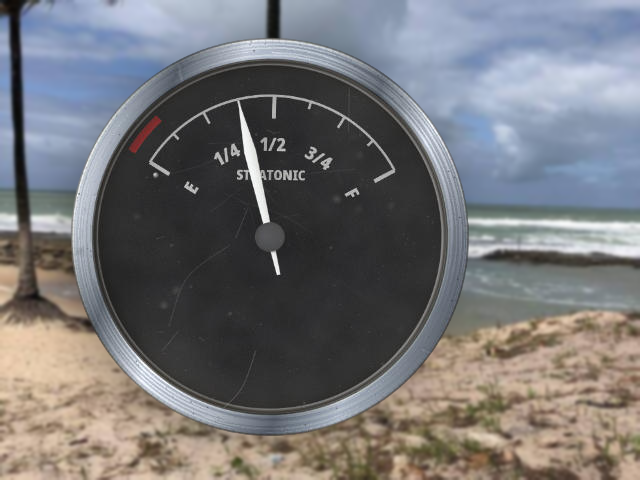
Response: 0.375
